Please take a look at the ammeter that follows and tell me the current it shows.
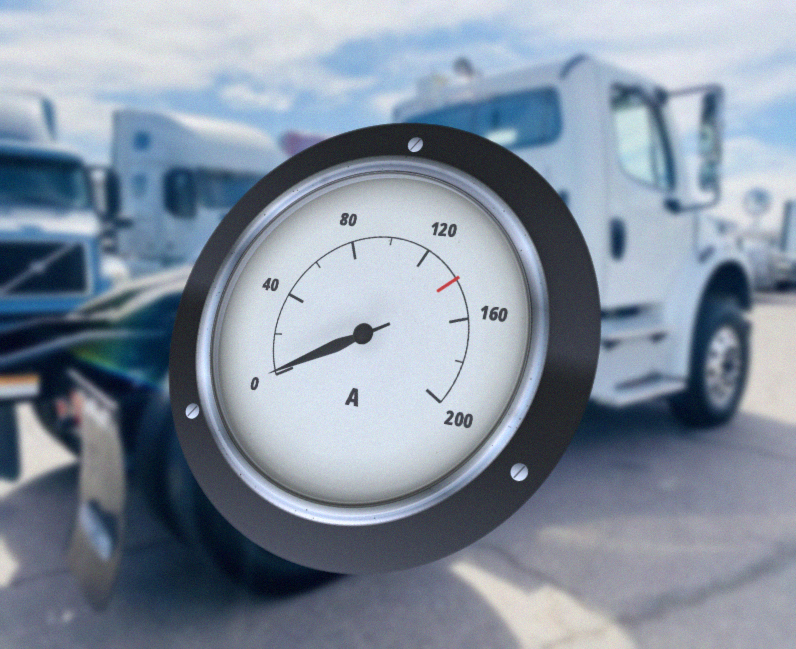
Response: 0 A
